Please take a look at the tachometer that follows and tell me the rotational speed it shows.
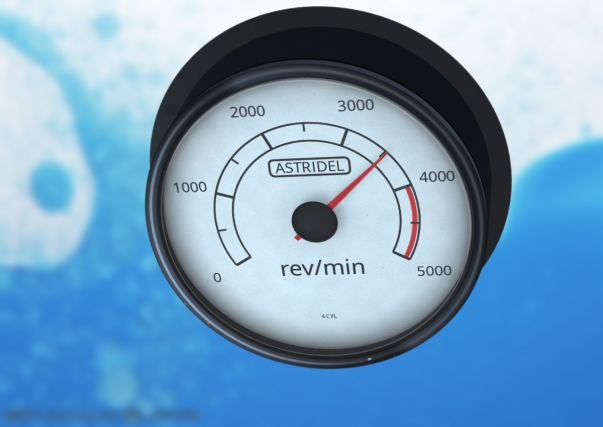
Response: 3500 rpm
